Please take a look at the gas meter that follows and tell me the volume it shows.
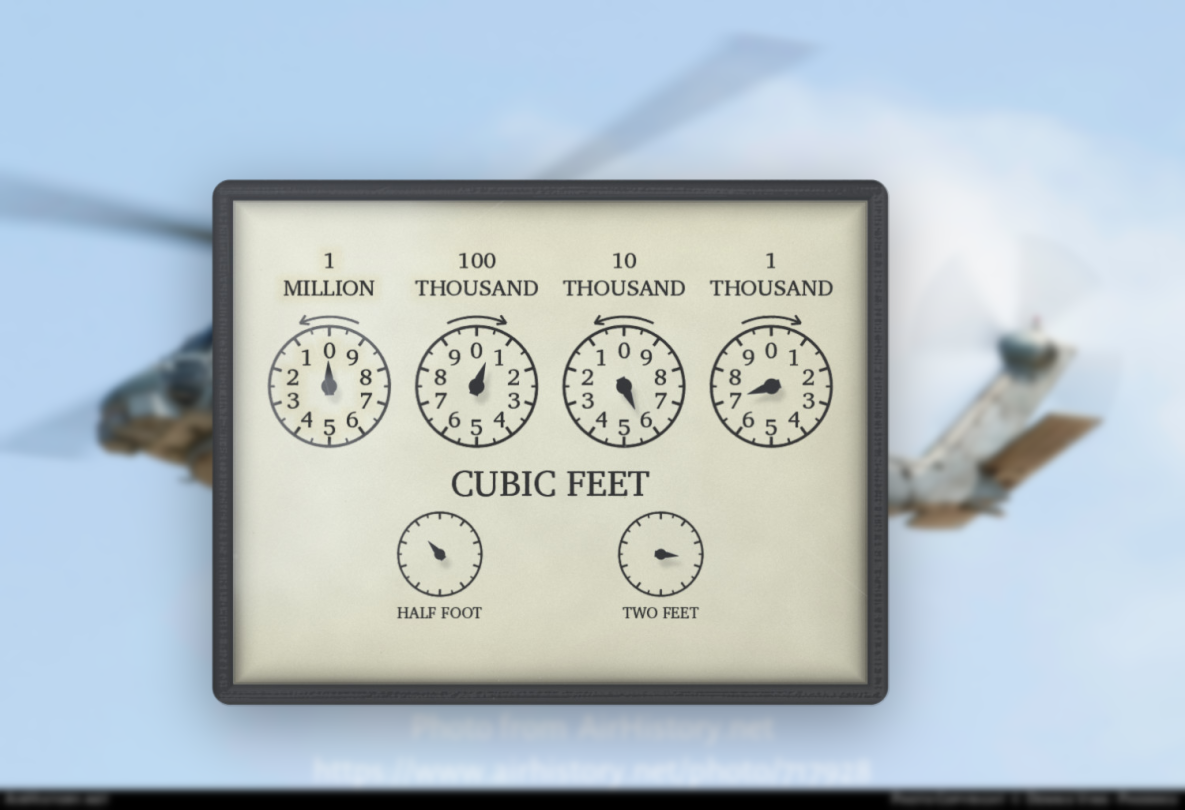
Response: 5700 ft³
